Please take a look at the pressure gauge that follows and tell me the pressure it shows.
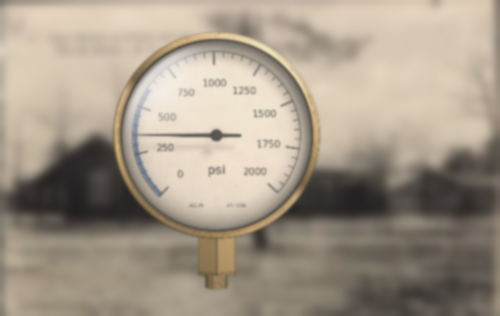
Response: 350 psi
